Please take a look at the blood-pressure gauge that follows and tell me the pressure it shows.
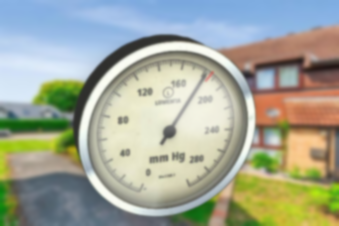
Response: 180 mmHg
